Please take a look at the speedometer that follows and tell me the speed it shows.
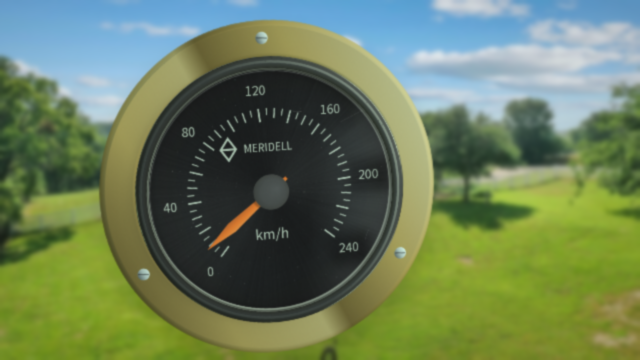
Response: 10 km/h
